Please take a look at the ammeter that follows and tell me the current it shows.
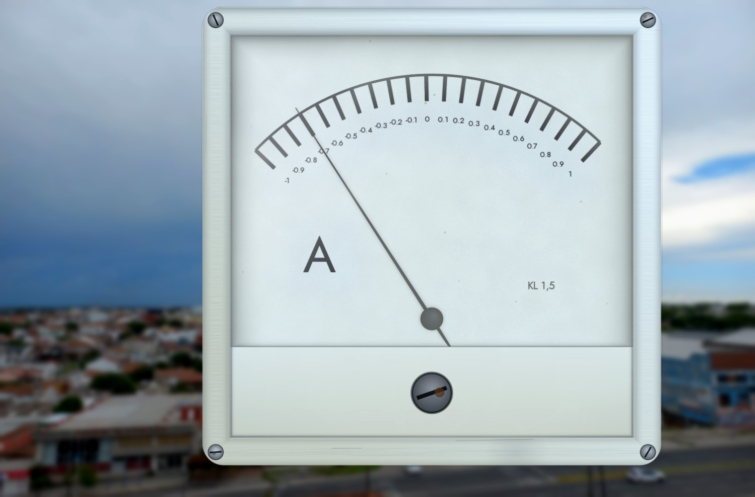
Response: -0.7 A
